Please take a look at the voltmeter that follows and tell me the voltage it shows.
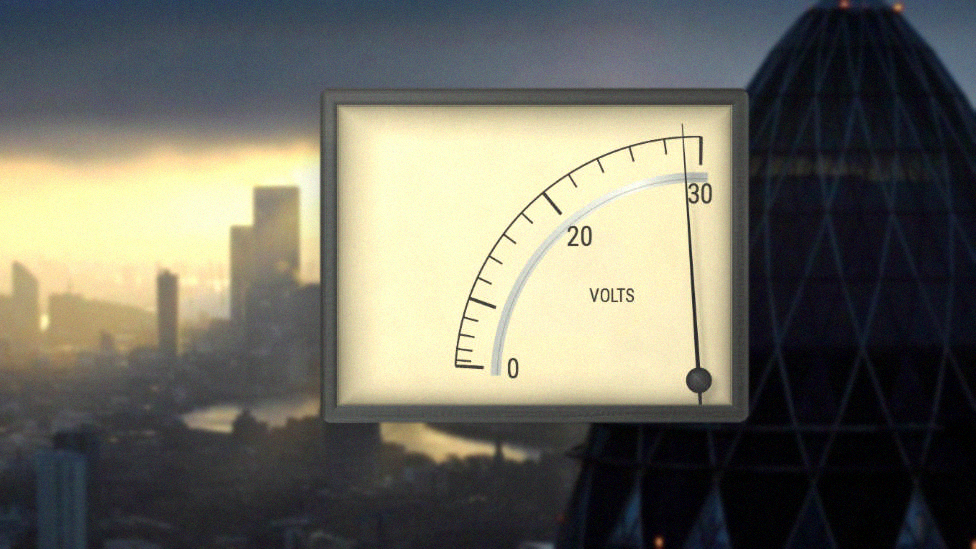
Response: 29 V
